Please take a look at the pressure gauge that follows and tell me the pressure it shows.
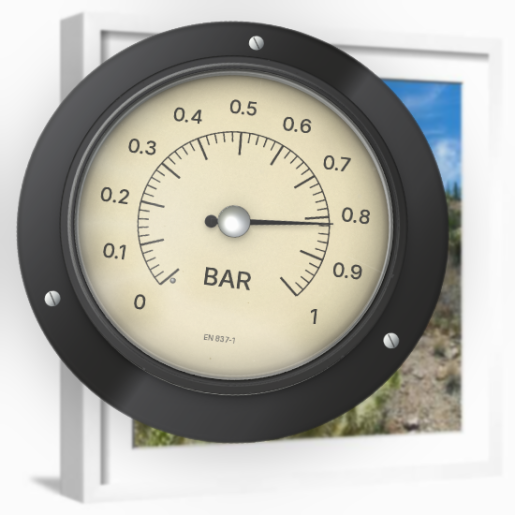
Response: 0.82 bar
